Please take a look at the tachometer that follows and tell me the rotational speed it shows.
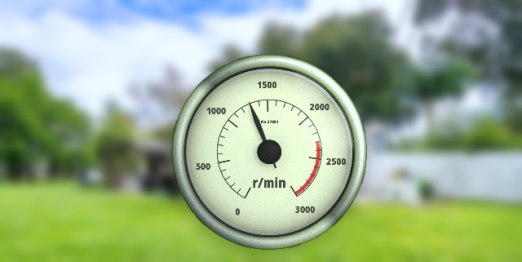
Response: 1300 rpm
